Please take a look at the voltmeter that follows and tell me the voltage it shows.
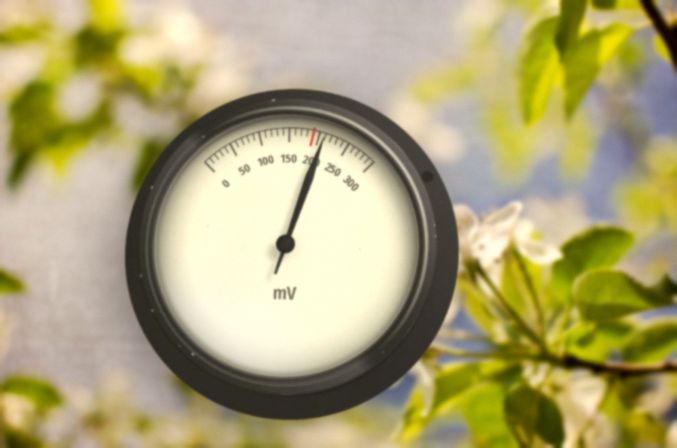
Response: 210 mV
